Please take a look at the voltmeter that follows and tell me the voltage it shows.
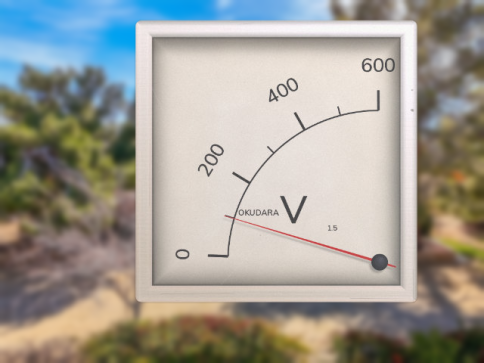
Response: 100 V
